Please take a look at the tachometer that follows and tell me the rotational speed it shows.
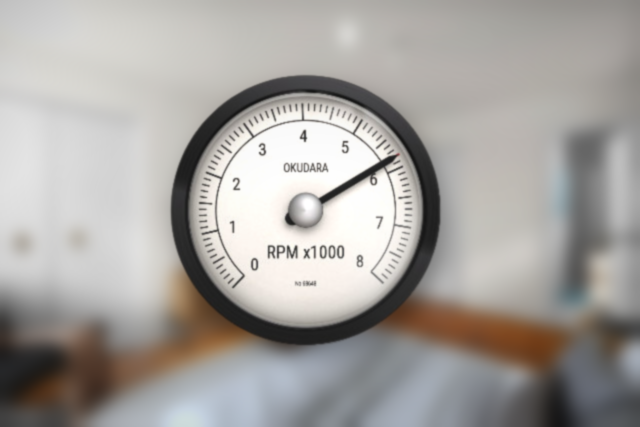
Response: 5800 rpm
